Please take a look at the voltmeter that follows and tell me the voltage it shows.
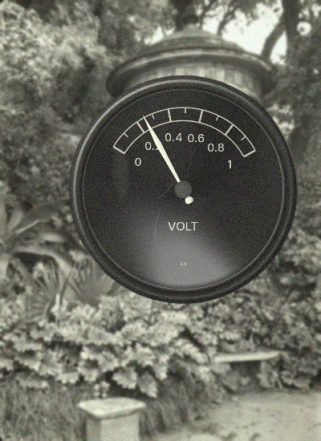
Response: 0.25 V
